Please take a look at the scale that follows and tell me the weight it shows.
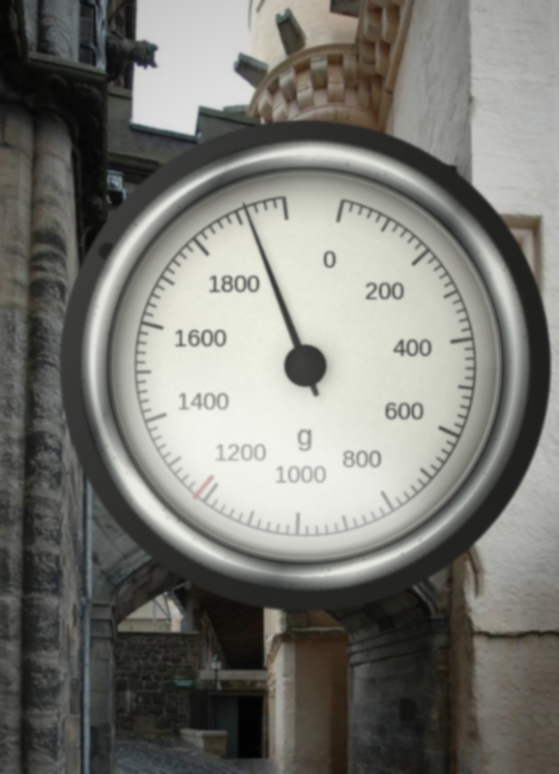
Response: 1920 g
